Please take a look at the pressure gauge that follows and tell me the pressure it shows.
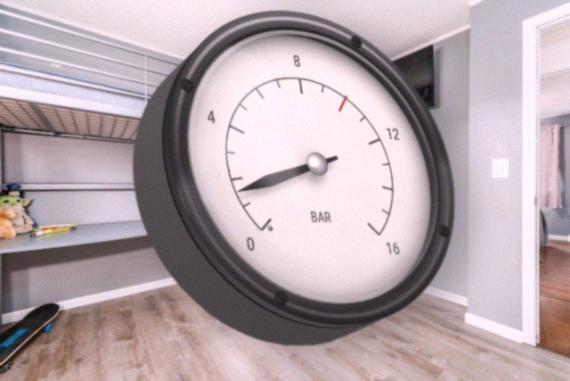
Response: 1.5 bar
